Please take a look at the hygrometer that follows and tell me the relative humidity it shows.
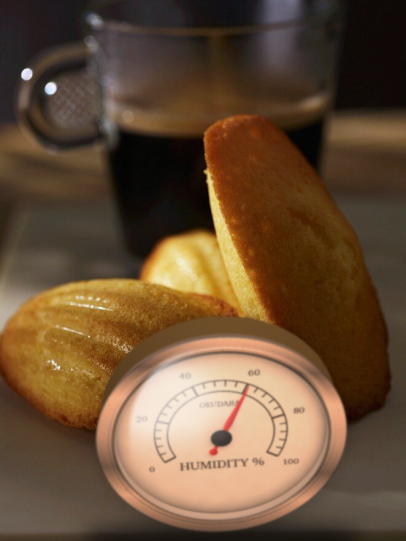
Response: 60 %
